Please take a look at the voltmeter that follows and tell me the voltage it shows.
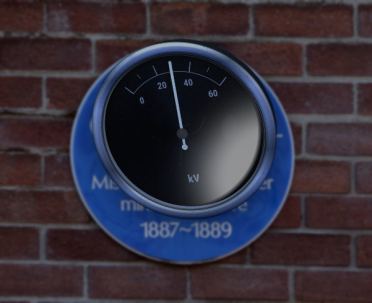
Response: 30 kV
